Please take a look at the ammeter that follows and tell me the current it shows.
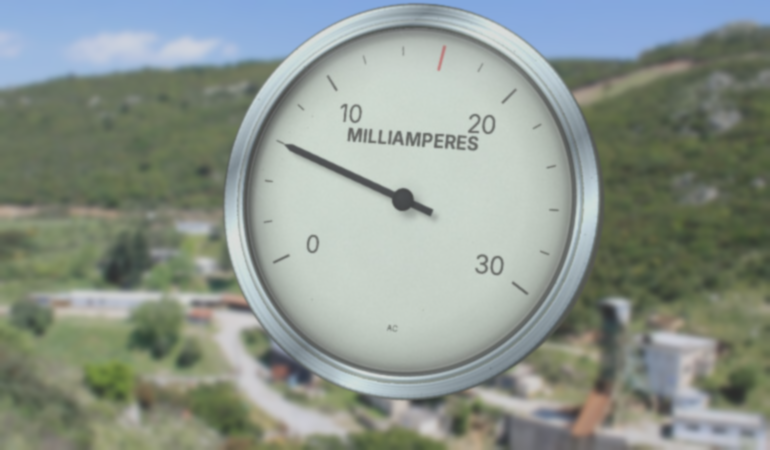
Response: 6 mA
